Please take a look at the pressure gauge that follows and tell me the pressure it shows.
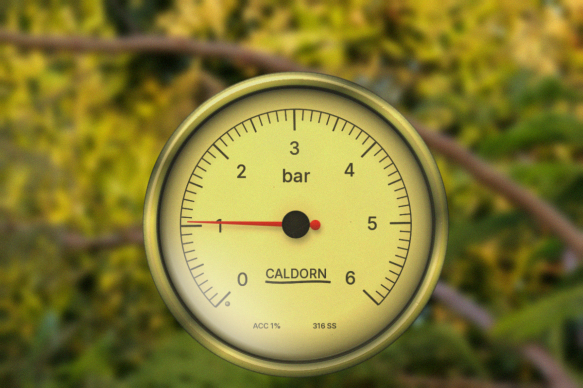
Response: 1.05 bar
